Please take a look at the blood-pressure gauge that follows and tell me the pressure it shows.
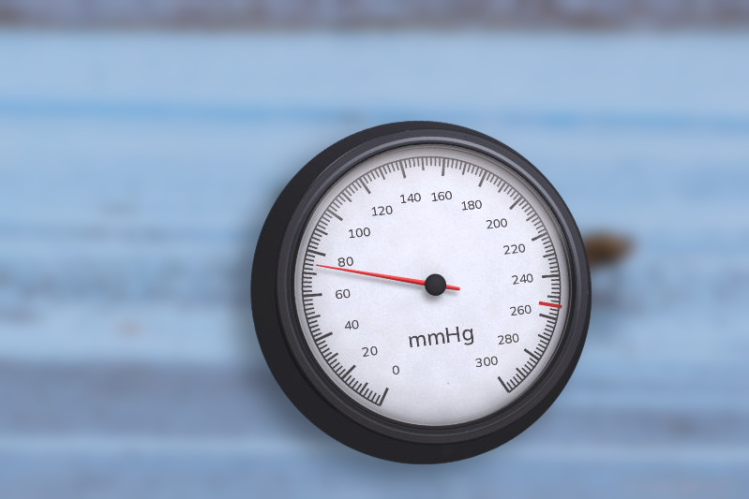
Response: 74 mmHg
